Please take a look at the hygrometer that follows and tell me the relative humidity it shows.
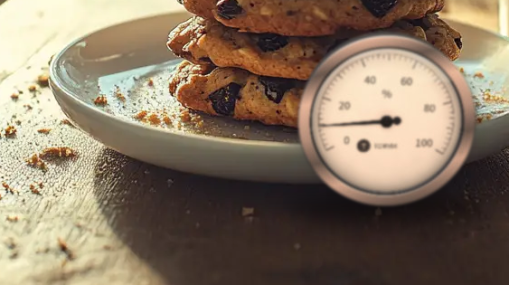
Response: 10 %
